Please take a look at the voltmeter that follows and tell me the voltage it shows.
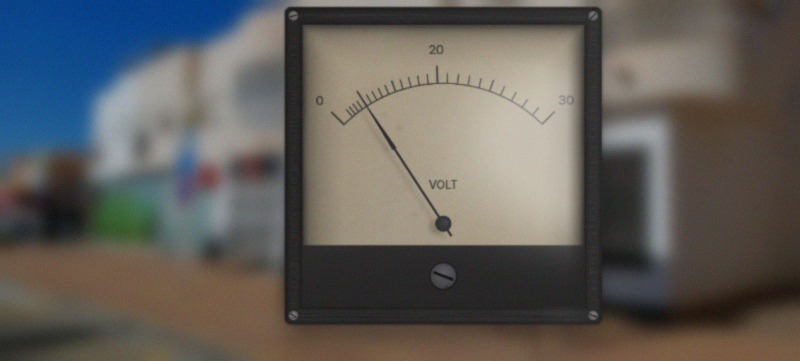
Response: 10 V
